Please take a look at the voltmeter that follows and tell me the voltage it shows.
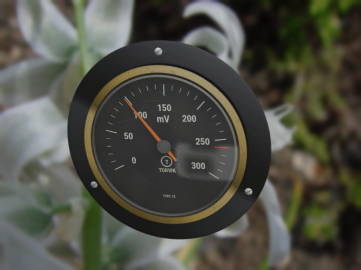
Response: 100 mV
